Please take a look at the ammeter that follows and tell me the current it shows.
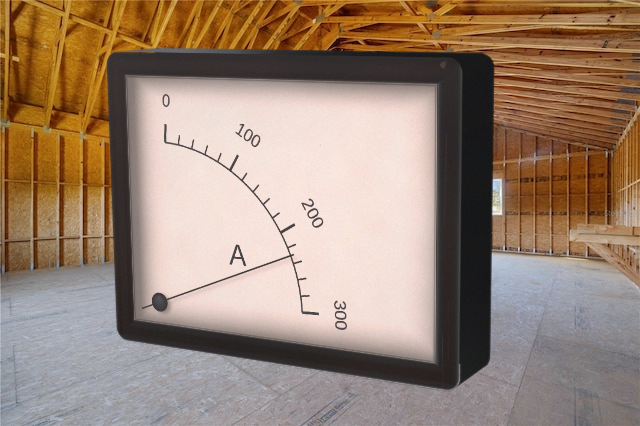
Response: 230 A
